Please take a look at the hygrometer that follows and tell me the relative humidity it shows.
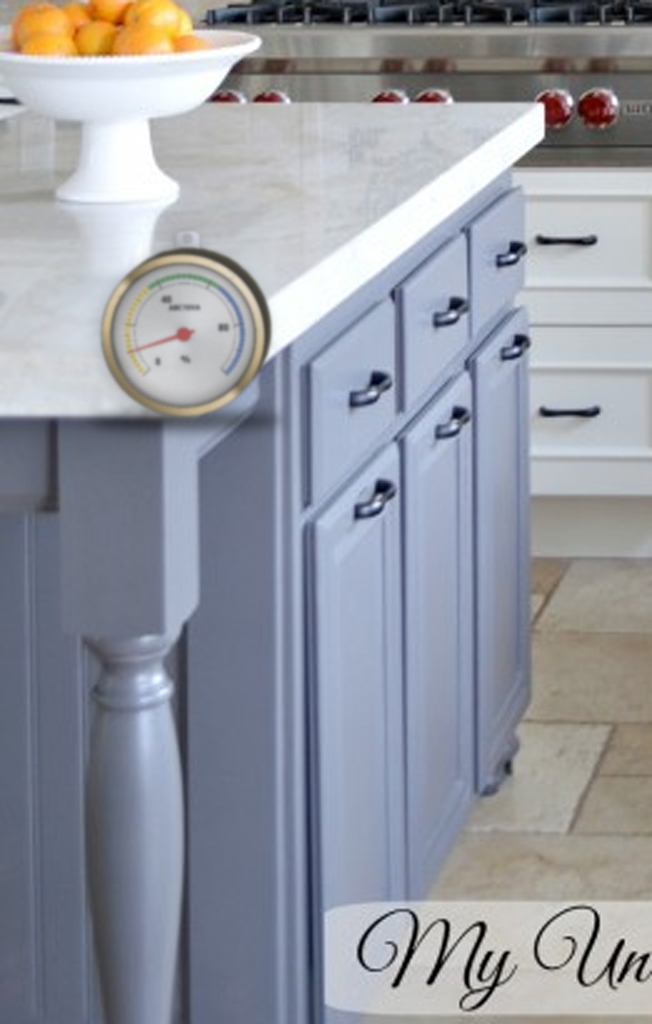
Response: 10 %
